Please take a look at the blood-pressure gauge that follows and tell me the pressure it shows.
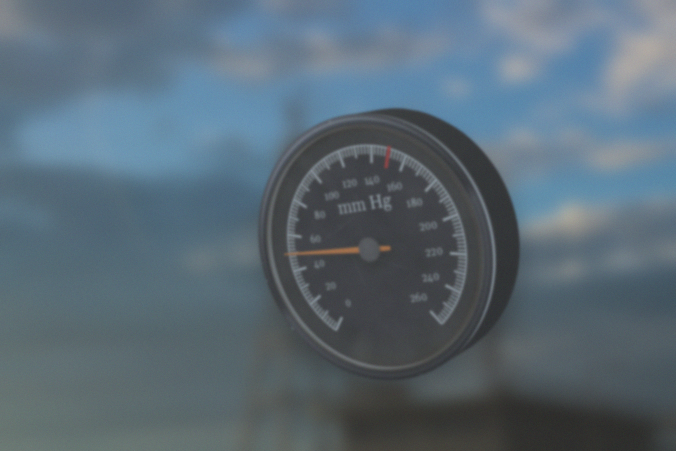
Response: 50 mmHg
